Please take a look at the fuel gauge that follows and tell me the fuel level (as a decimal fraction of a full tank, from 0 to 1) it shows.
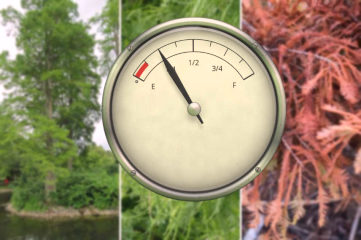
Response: 0.25
